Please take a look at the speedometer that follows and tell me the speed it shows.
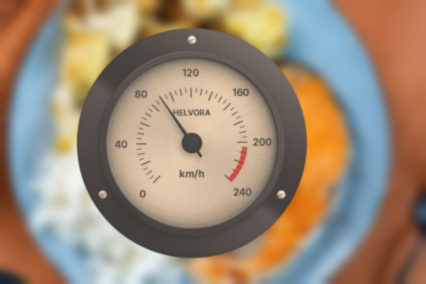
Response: 90 km/h
